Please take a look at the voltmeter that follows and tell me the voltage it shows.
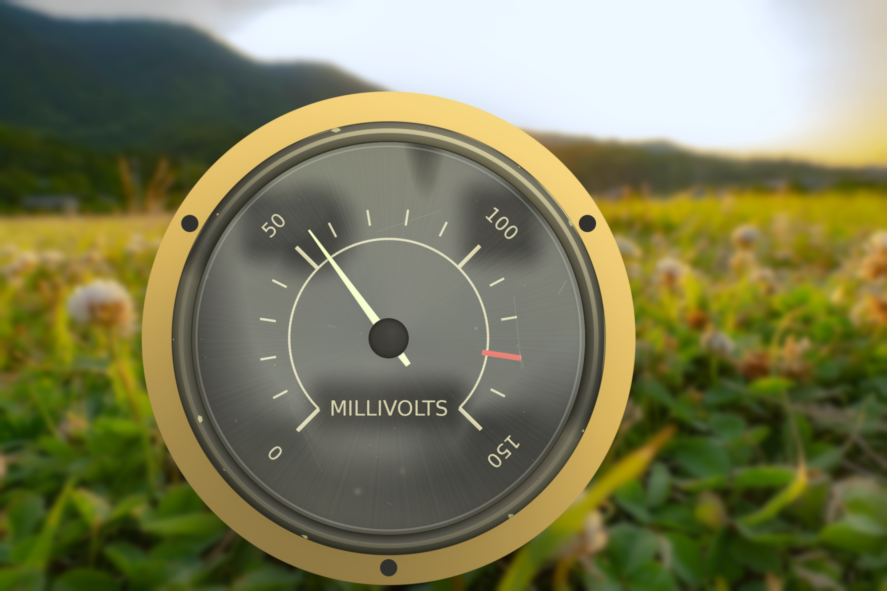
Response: 55 mV
